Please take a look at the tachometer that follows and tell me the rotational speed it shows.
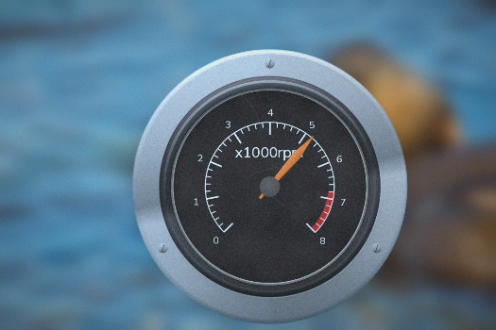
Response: 5200 rpm
